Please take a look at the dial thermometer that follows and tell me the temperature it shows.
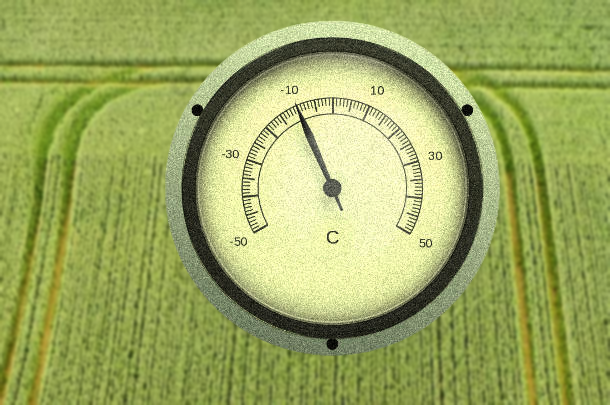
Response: -10 °C
